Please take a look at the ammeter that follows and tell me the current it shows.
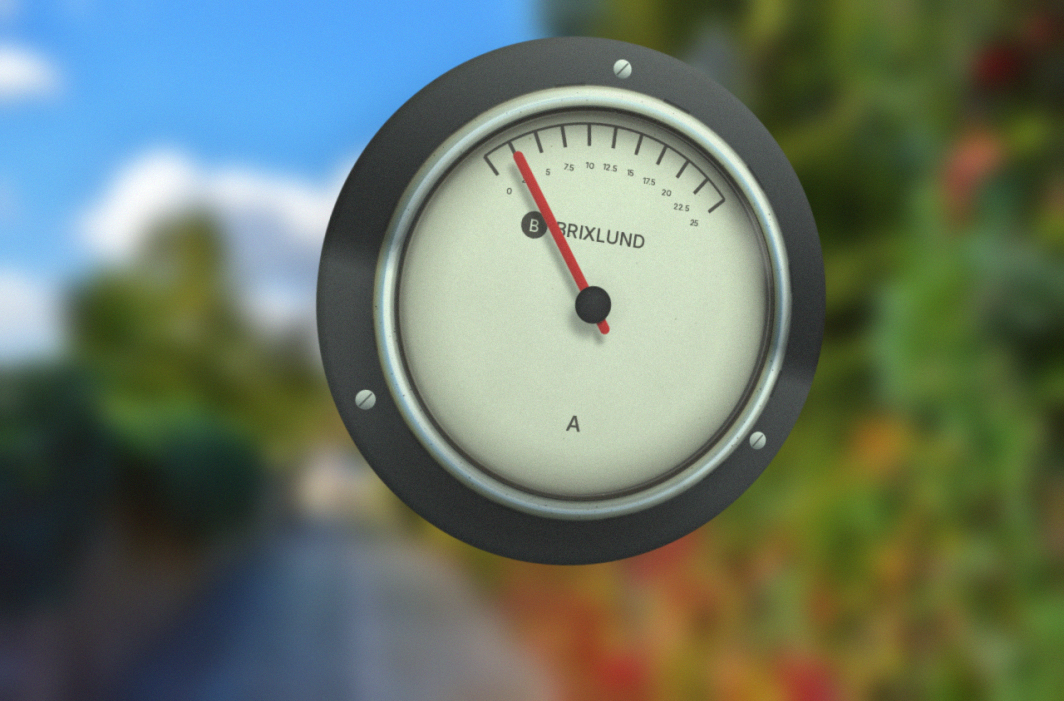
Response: 2.5 A
